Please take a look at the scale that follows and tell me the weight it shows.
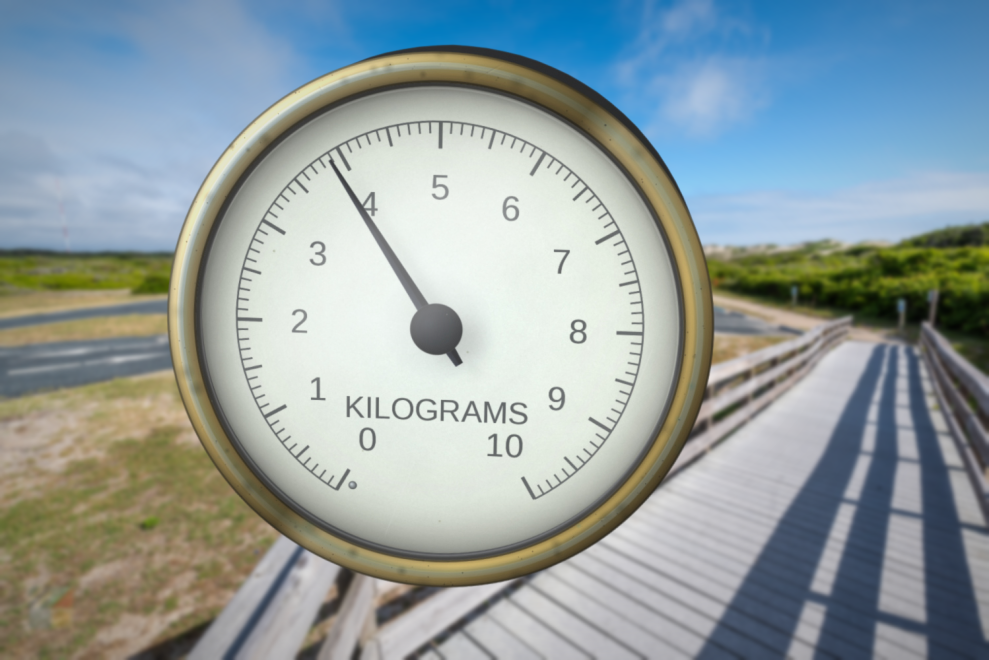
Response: 3.9 kg
